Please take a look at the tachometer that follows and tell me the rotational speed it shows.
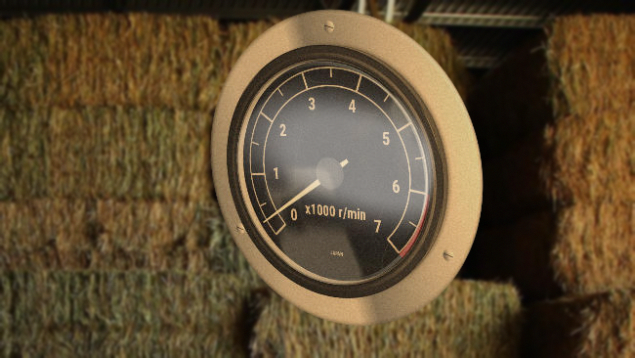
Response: 250 rpm
